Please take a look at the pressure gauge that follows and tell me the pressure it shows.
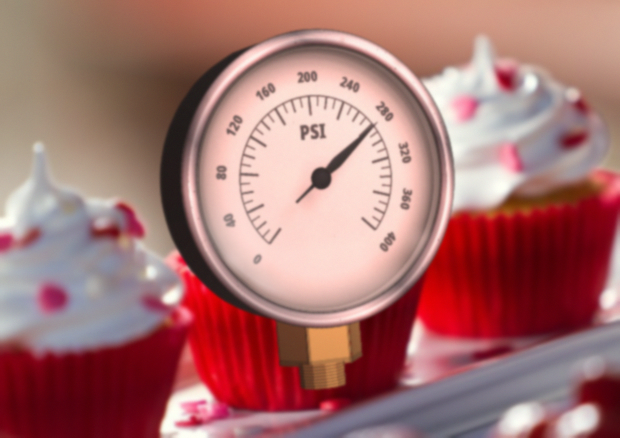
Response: 280 psi
